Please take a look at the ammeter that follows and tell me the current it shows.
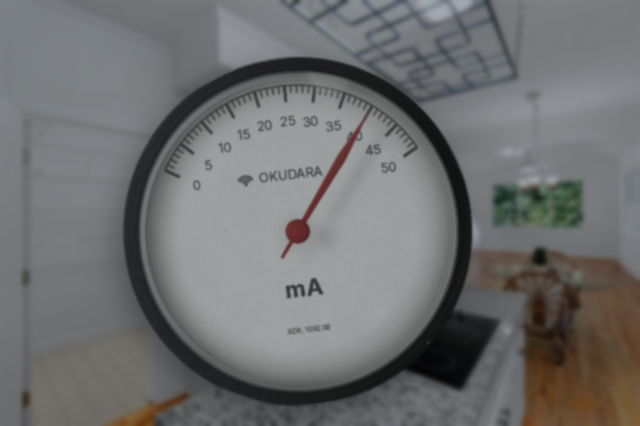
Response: 40 mA
